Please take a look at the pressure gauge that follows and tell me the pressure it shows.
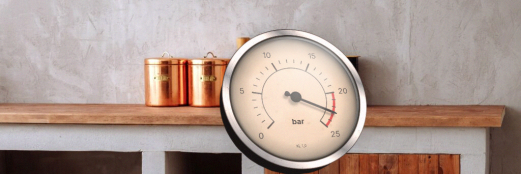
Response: 23 bar
